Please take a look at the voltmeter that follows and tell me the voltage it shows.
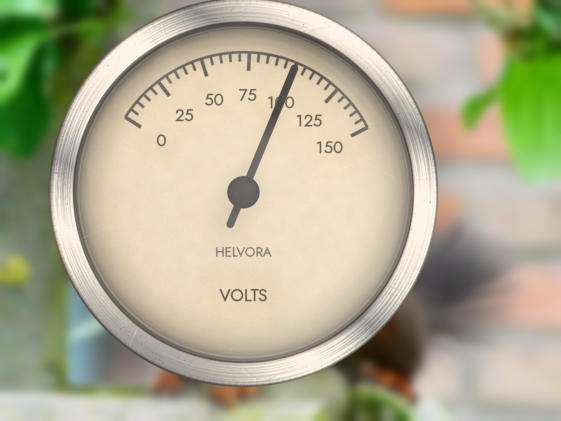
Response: 100 V
